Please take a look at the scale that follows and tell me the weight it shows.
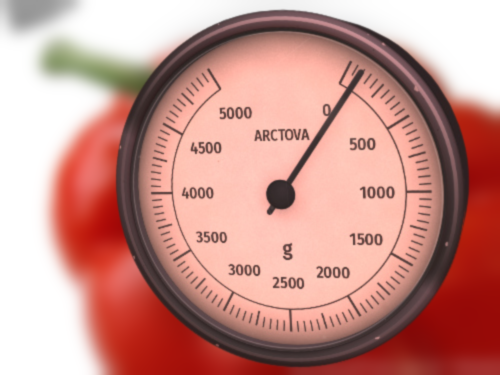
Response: 100 g
